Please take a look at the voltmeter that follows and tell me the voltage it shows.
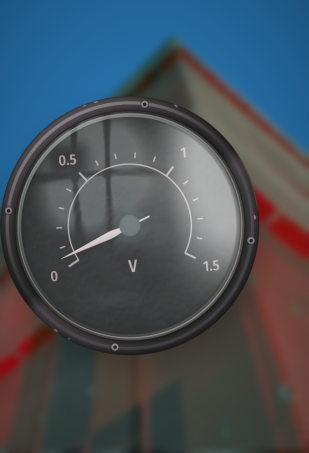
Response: 0.05 V
